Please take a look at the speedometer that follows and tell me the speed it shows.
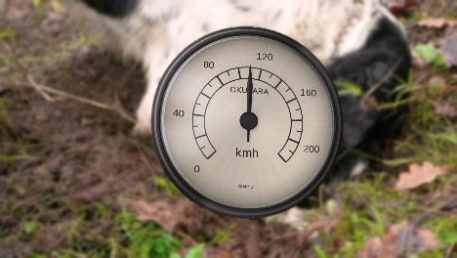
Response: 110 km/h
